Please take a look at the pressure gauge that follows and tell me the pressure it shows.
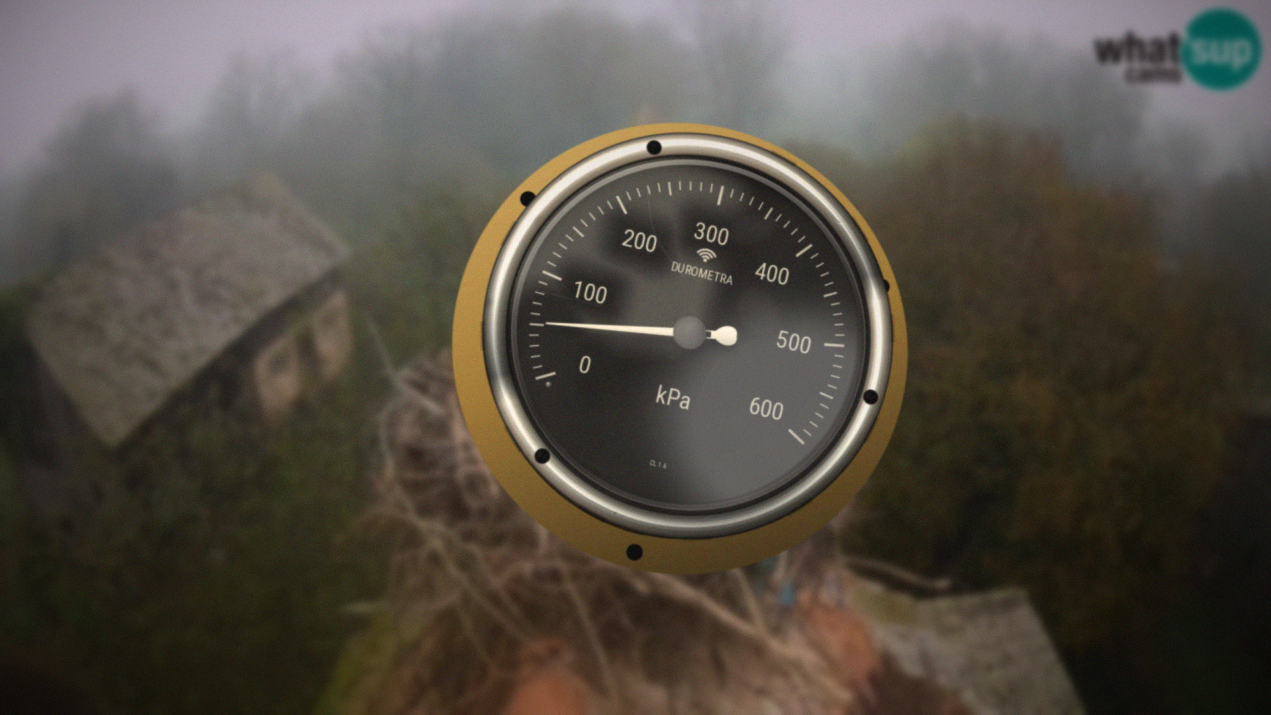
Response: 50 kPa
